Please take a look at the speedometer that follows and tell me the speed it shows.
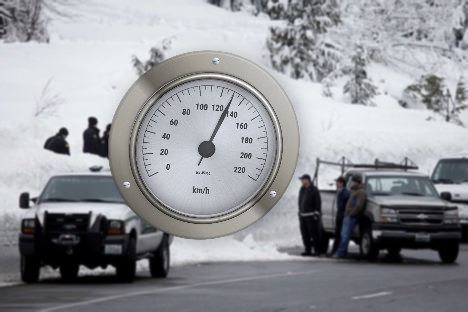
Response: 130 km/h
